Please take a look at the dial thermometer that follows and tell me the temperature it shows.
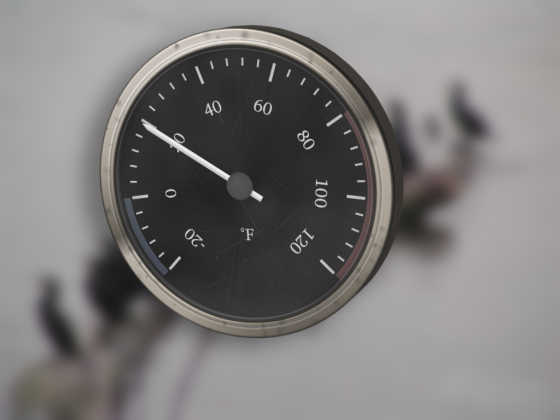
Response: 20 °F
